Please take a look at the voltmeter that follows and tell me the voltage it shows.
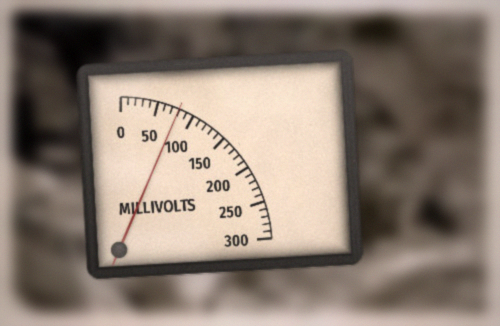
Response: 80 mV
